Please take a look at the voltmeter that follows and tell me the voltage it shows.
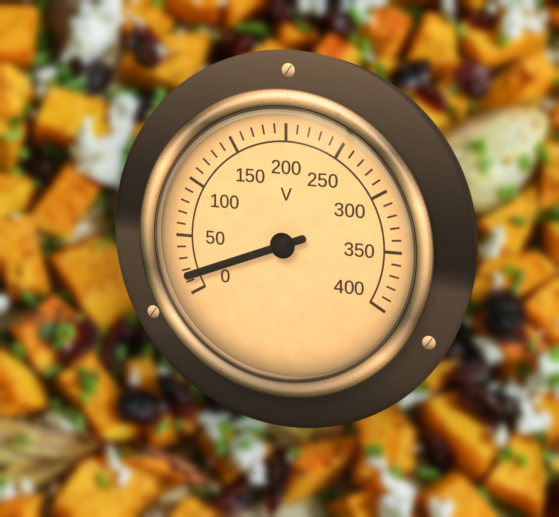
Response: 15 V
